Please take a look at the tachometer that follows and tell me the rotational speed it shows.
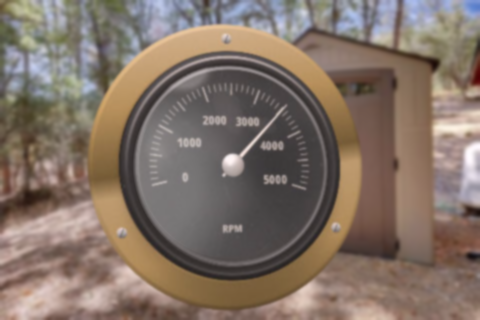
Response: 3500 rpm
